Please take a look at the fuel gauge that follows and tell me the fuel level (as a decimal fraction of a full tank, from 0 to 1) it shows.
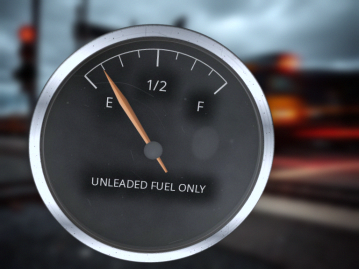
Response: 0.125
